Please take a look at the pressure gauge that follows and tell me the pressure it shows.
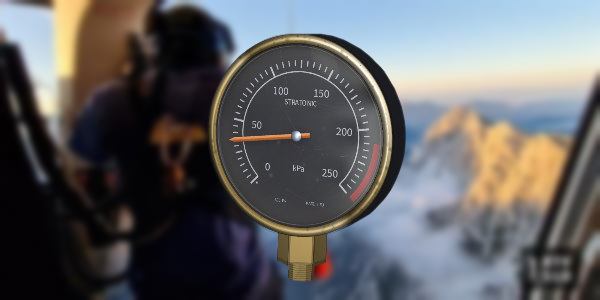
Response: 35 kPa
